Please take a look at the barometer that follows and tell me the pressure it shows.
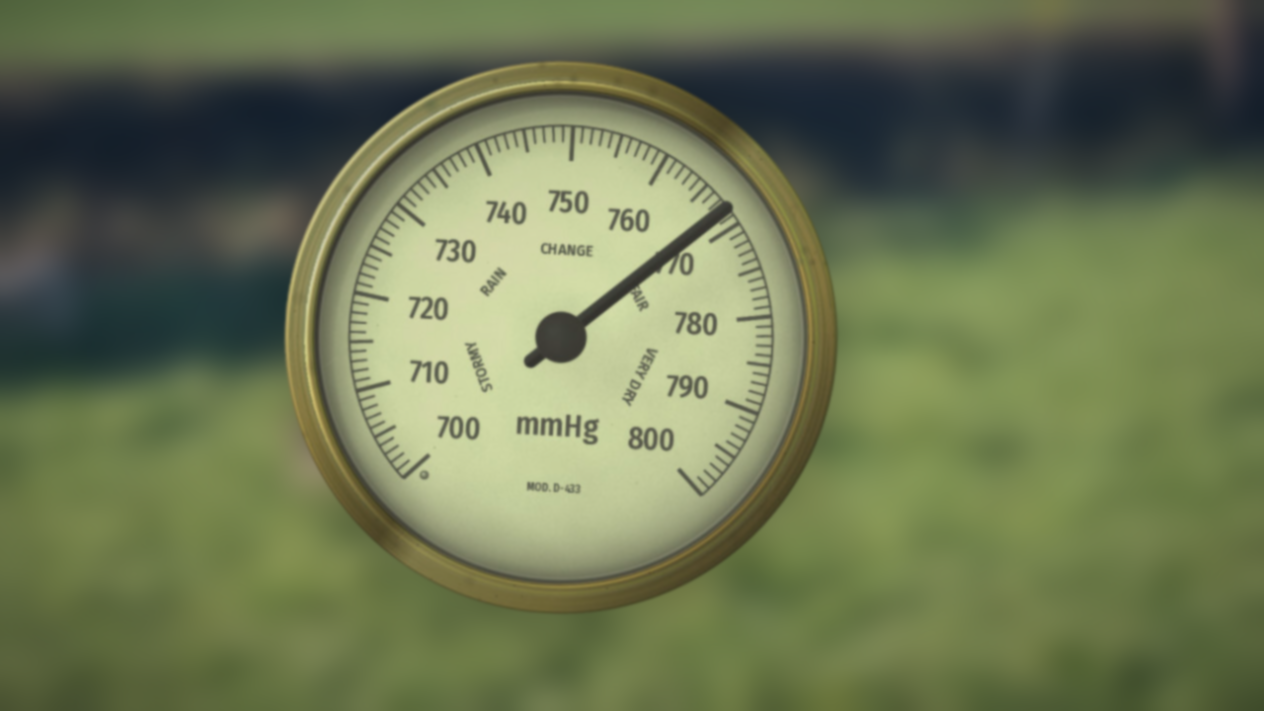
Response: 768 mmHg
